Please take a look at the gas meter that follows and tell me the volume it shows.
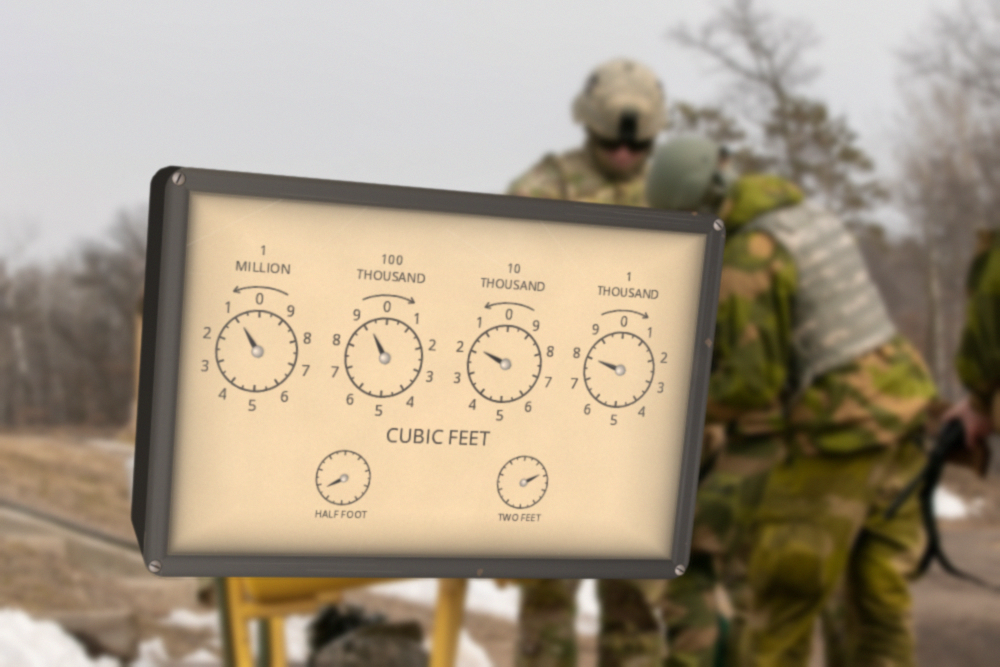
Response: 91800 ft³
